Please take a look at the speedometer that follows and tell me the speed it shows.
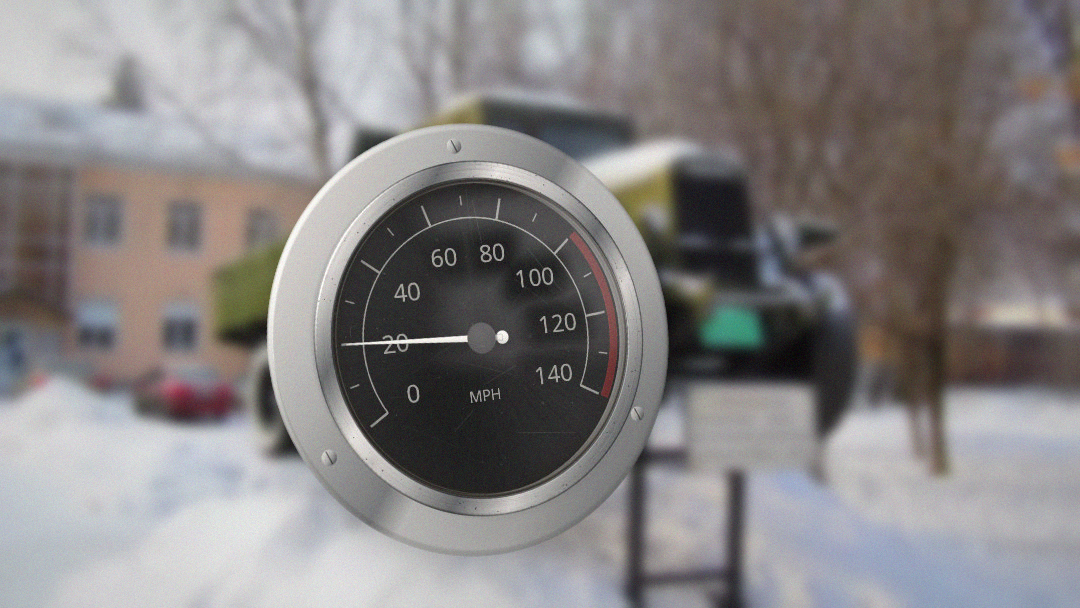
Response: 20 mph
